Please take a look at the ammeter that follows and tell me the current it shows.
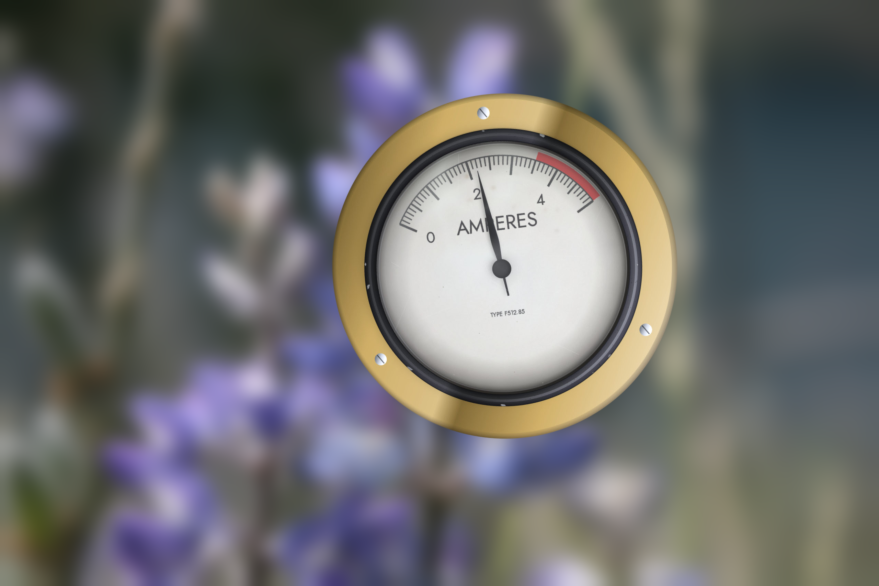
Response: 2.2 A
